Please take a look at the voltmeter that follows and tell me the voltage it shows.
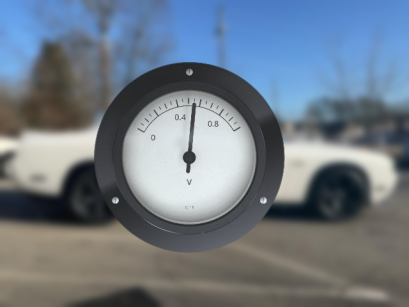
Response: 0.55 V
